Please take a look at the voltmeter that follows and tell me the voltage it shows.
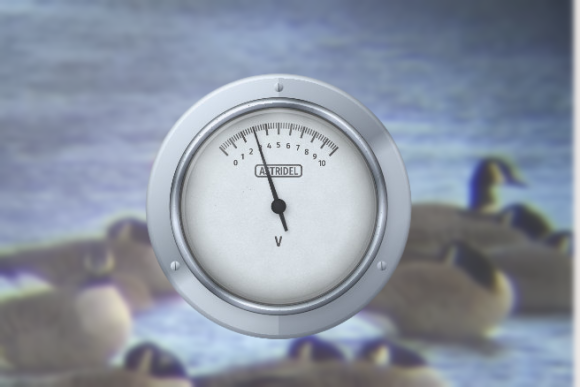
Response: 3 V
